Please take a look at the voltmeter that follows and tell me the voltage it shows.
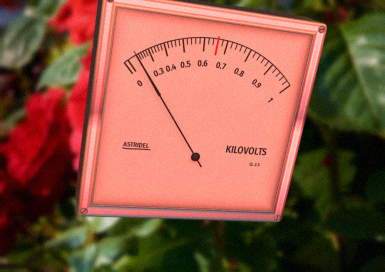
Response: 0.2 kV
